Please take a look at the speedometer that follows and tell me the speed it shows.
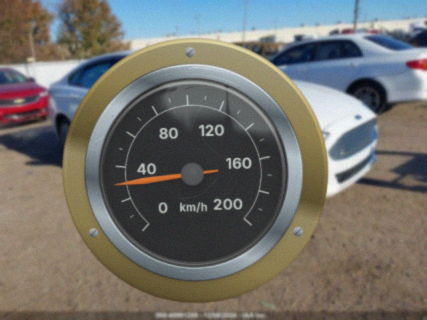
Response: 30 km/h
